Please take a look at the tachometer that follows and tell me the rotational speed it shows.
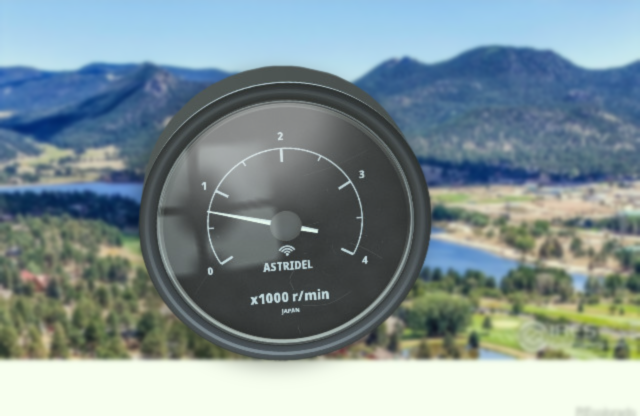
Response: 750 rpm
